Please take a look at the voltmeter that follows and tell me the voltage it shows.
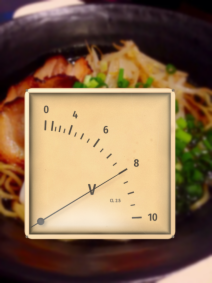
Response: 8 V
